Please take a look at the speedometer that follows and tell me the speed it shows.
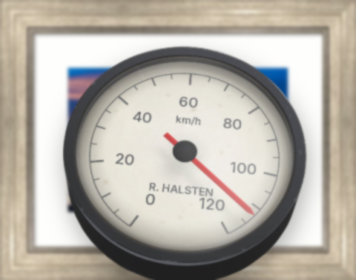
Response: 112.5 km/h
